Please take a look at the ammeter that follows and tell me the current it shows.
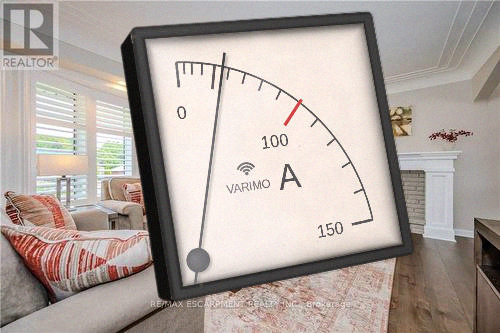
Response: 55 A
